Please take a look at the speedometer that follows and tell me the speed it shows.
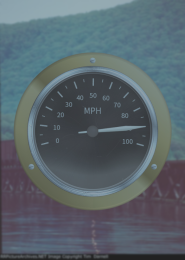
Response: 90 mph
